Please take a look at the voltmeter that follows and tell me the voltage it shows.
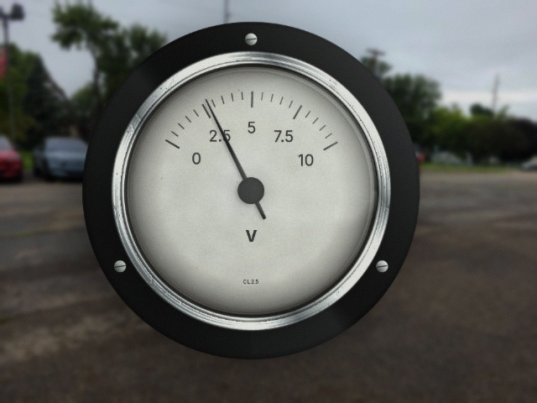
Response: 2.75 V
